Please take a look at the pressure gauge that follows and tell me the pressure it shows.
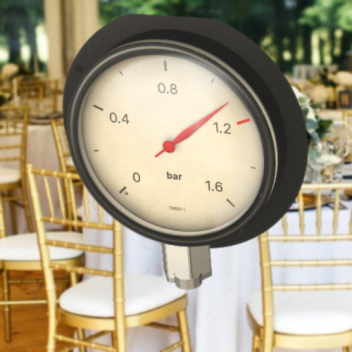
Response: 1.1 bar
